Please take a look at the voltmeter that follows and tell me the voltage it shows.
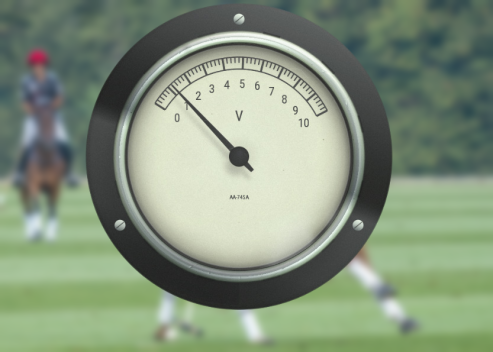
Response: 1.2 V
